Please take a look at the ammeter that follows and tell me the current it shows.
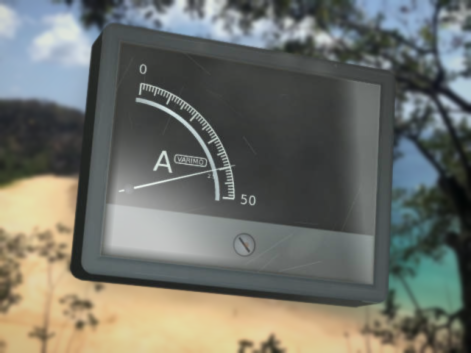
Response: 40 A
